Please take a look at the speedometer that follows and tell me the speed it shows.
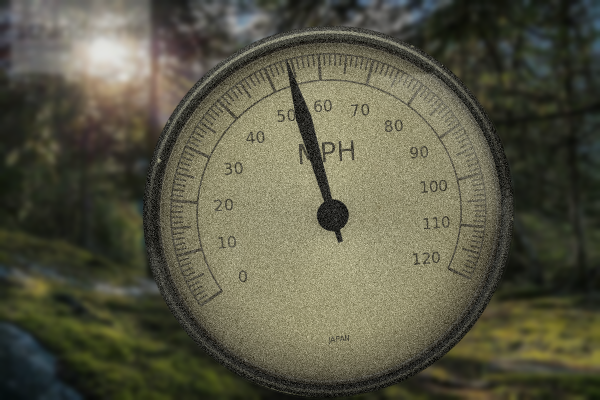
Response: 54 mph
